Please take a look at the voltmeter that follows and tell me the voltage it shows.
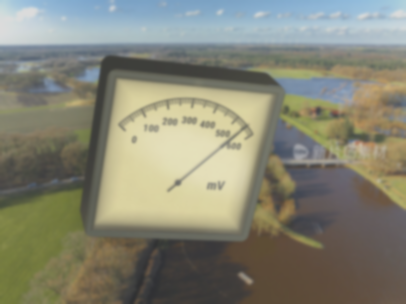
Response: 550 mV
